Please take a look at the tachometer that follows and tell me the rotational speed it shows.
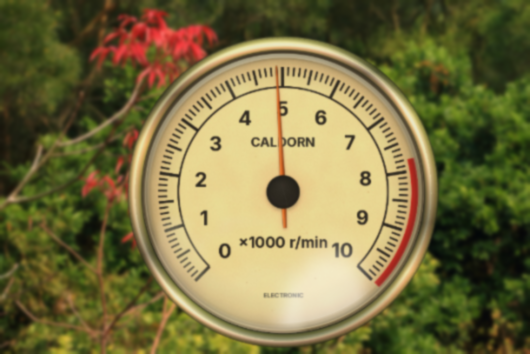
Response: 4900 rpm
